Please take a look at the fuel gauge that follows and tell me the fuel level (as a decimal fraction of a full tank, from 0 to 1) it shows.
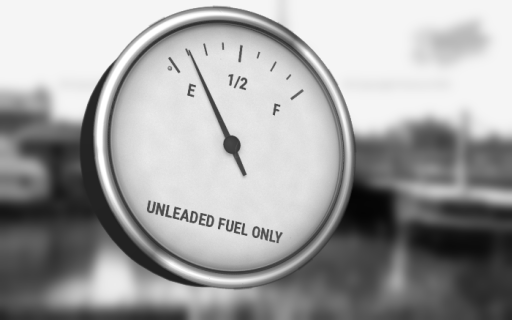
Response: 0.125
